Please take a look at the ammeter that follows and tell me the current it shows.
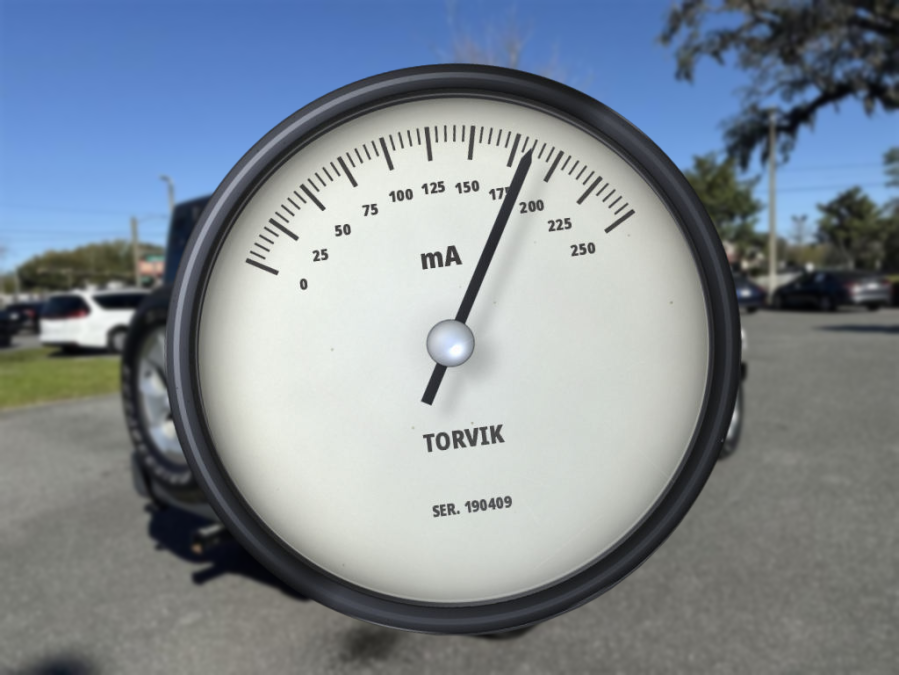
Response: 185 mA
